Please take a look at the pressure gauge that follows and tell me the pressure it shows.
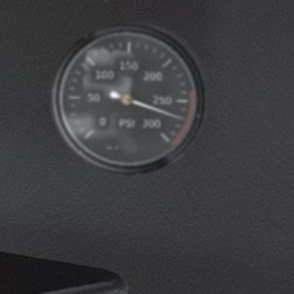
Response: 270 psi
